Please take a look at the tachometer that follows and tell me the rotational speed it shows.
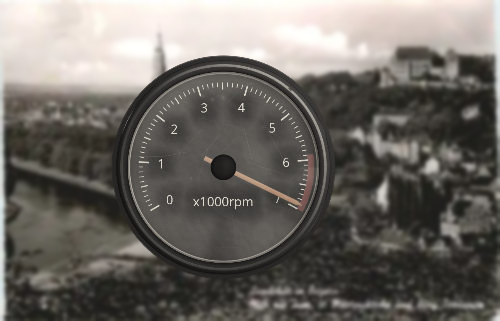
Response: 6900 rpm
